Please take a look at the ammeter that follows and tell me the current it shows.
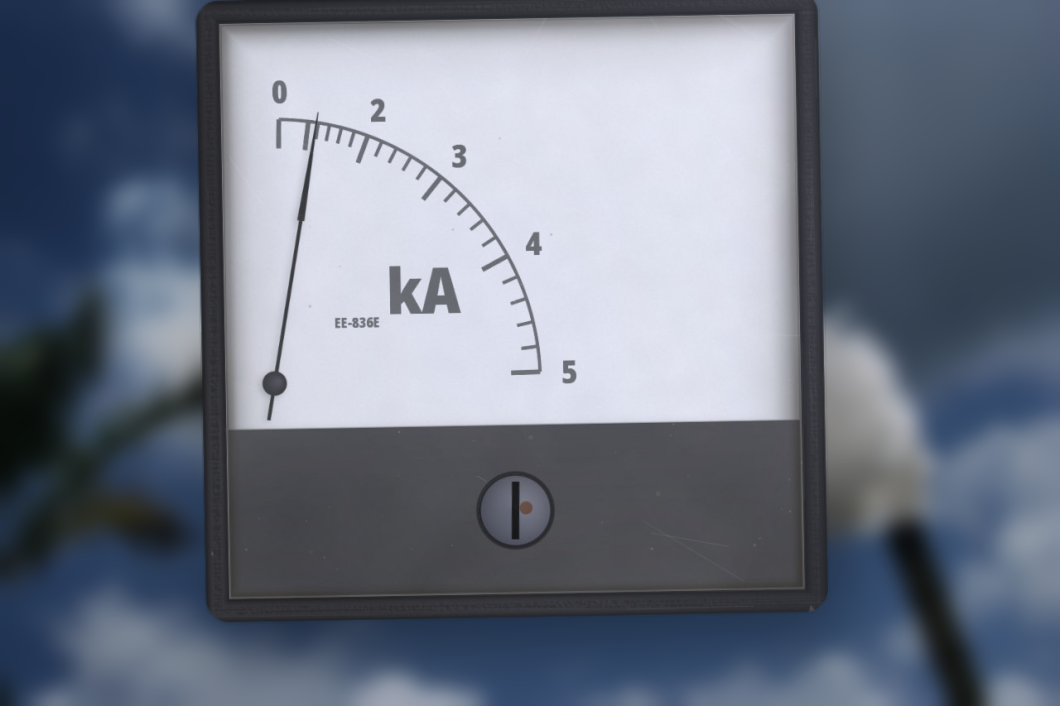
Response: 1.2 kA
